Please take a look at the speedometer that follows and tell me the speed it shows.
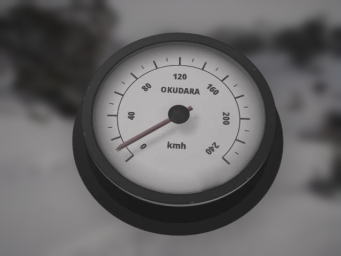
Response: 10 km/h
